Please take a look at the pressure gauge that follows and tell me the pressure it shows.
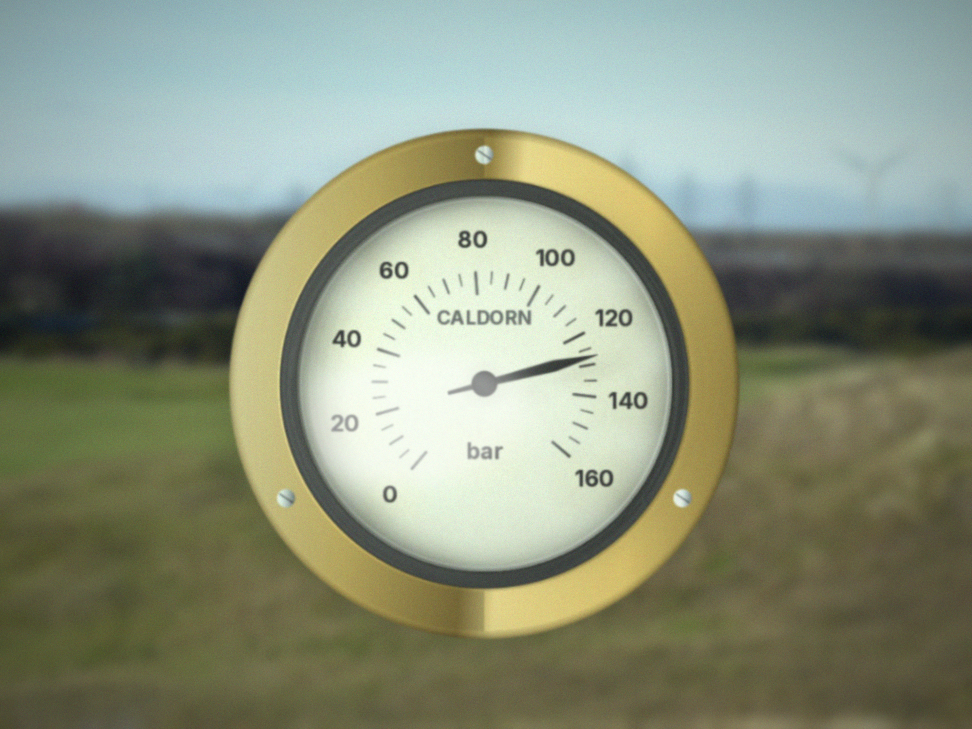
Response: 127.5 bar
